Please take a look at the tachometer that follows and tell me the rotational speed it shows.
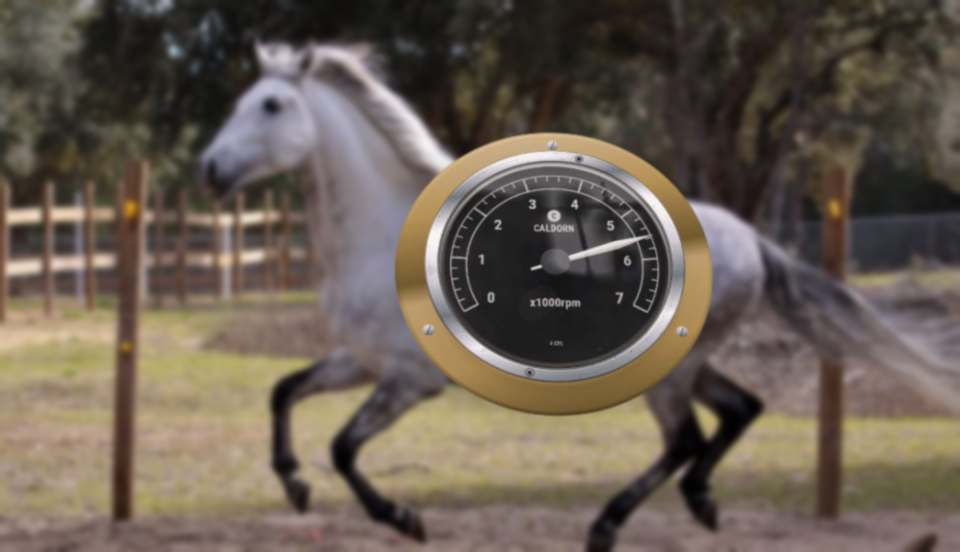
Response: 5600 rpm
